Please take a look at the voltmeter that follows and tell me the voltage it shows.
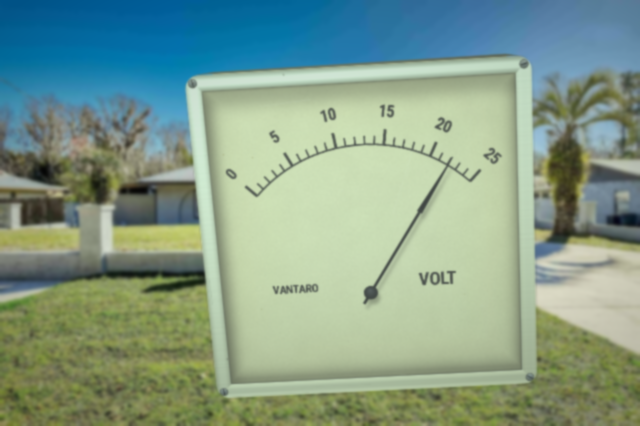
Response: 22 V
